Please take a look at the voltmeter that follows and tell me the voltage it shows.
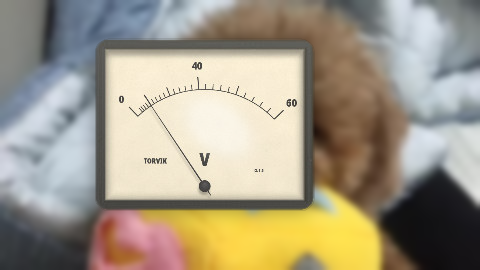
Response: 20 V
